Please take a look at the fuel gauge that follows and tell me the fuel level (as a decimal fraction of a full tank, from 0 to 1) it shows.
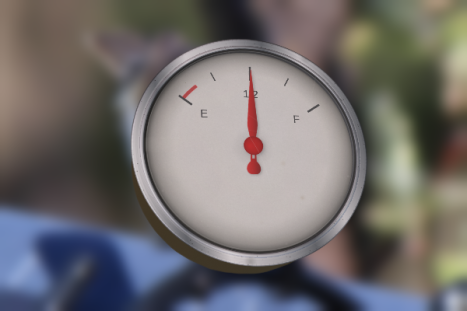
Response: 0.5
